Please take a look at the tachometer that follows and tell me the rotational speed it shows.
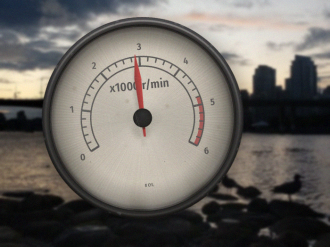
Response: 2900 rpm
